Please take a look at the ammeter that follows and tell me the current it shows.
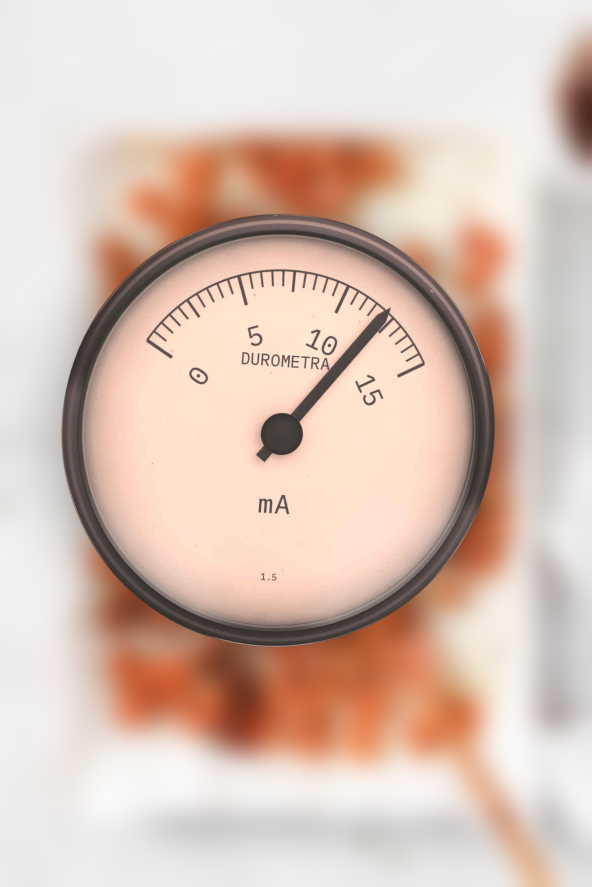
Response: 12 mA
